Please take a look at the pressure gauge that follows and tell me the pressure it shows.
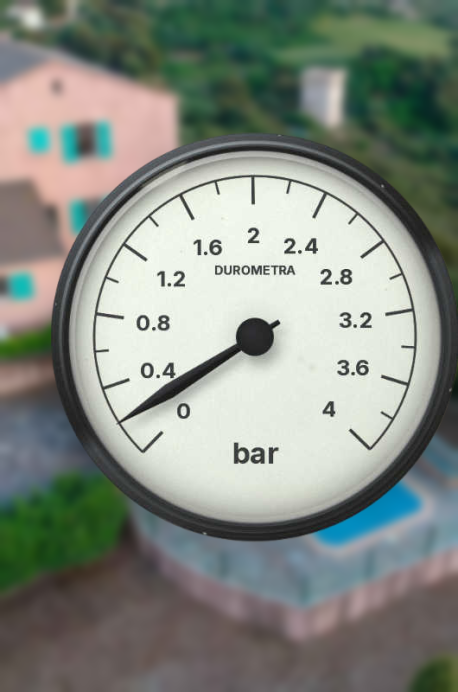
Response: 0.2 bar
